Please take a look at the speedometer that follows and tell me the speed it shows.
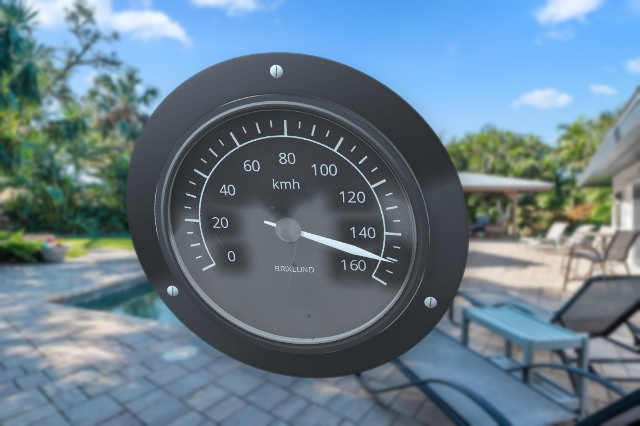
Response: 150 km/h
